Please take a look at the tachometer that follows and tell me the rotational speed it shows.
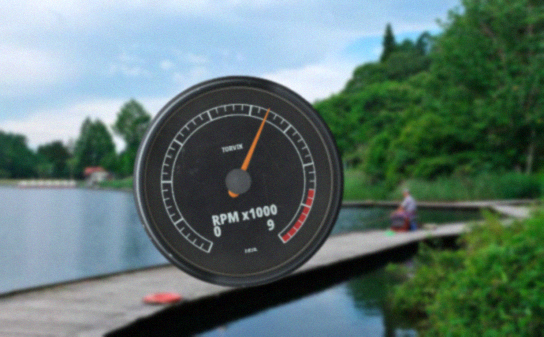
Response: 5400 rpm
